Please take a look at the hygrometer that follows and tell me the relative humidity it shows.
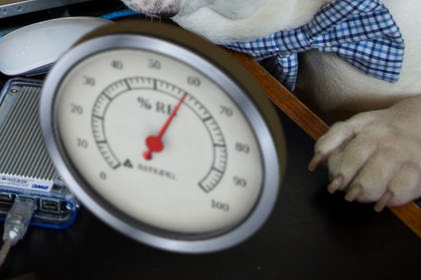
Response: 60 %
